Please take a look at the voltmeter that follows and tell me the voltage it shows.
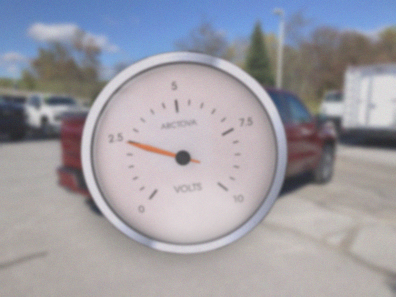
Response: 2.5 V
